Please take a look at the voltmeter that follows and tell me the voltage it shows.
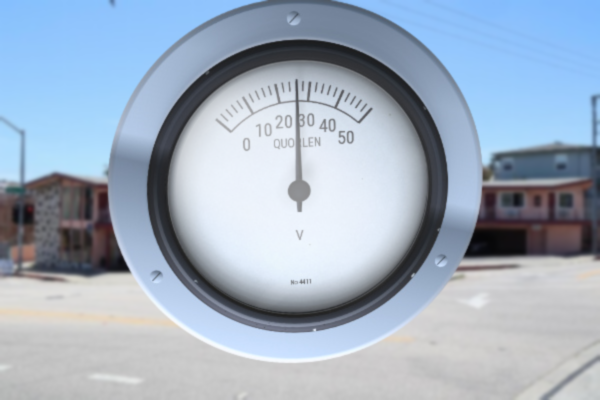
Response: 26 V
